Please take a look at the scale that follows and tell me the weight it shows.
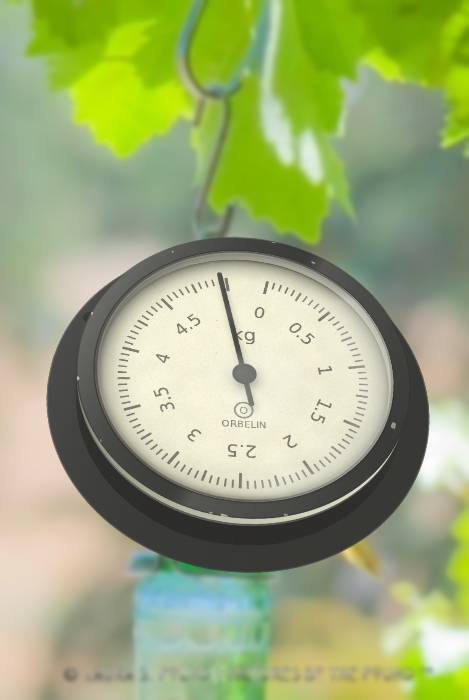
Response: 4.95 kg
